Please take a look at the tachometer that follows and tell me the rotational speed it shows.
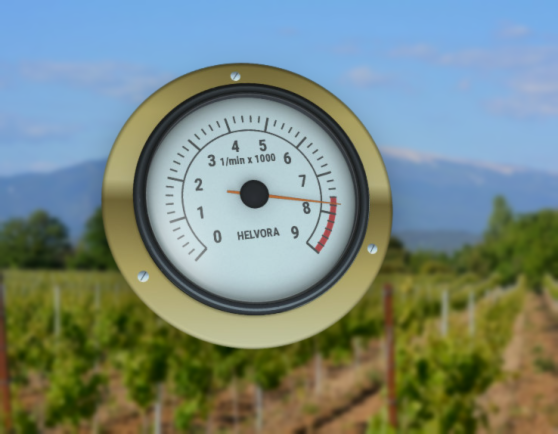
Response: 7800 rpm
